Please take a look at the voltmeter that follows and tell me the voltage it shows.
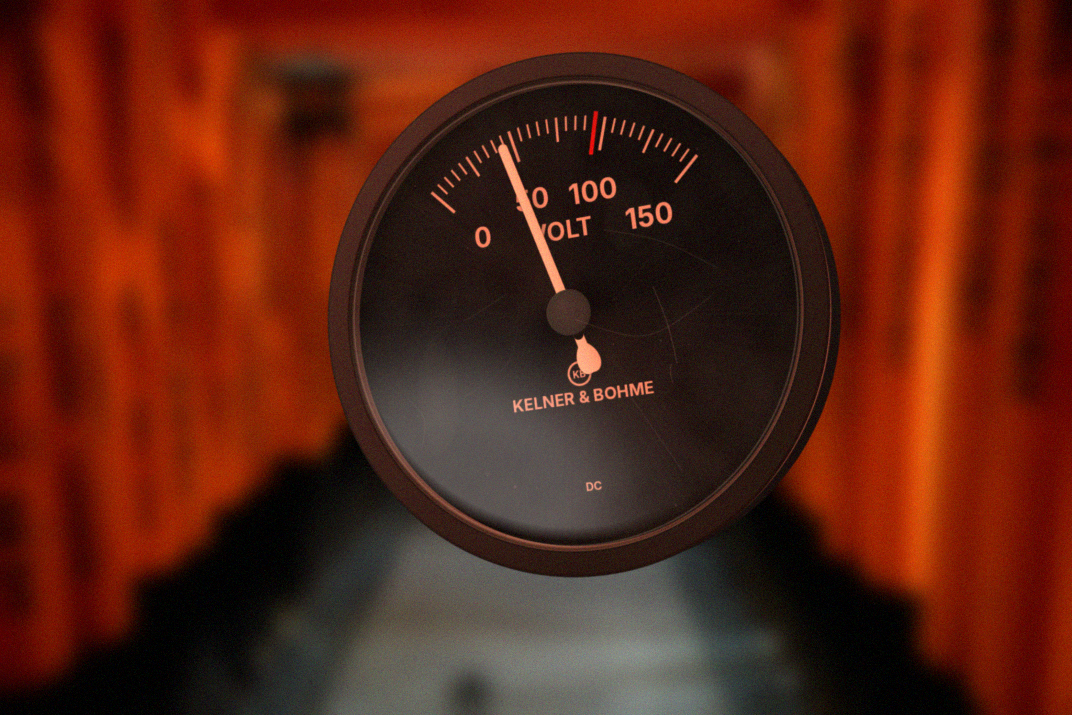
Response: 45 V
